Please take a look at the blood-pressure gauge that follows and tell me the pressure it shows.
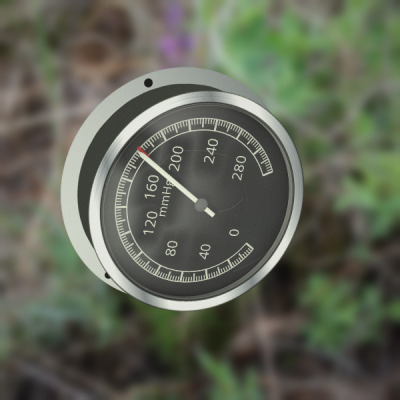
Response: 180 mmHg
